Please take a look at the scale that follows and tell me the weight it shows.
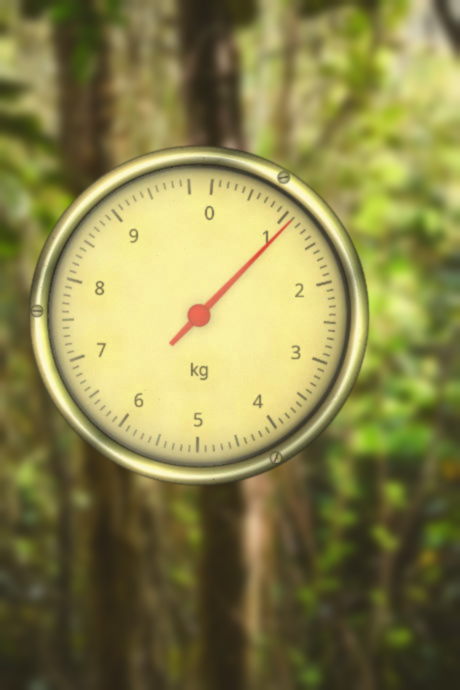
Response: 1.1 kg
